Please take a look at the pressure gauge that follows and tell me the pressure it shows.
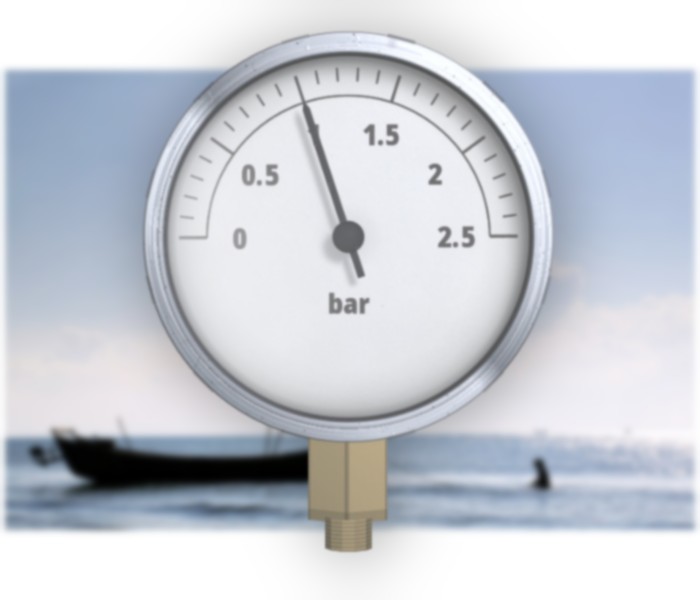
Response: 1 bar
